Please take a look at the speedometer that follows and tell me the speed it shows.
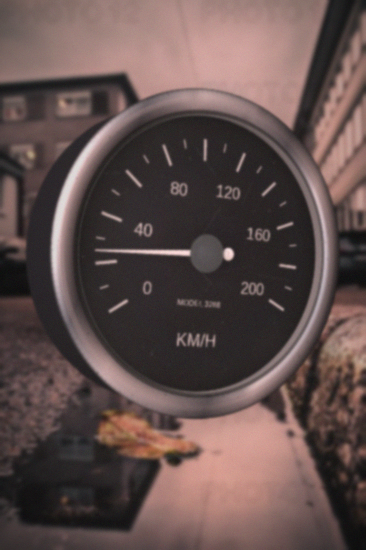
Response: 25 km/h
